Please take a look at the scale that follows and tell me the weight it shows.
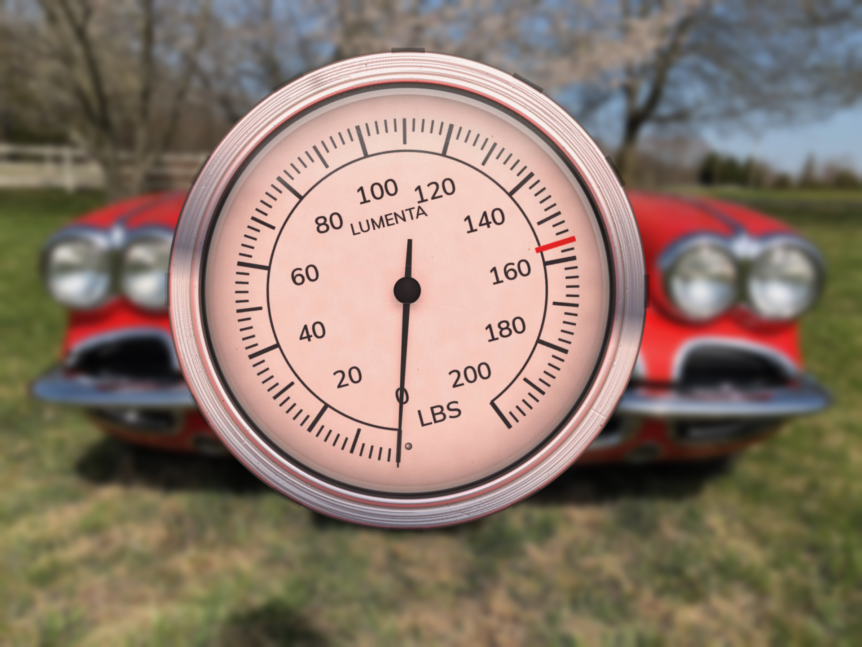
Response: 0 lb
